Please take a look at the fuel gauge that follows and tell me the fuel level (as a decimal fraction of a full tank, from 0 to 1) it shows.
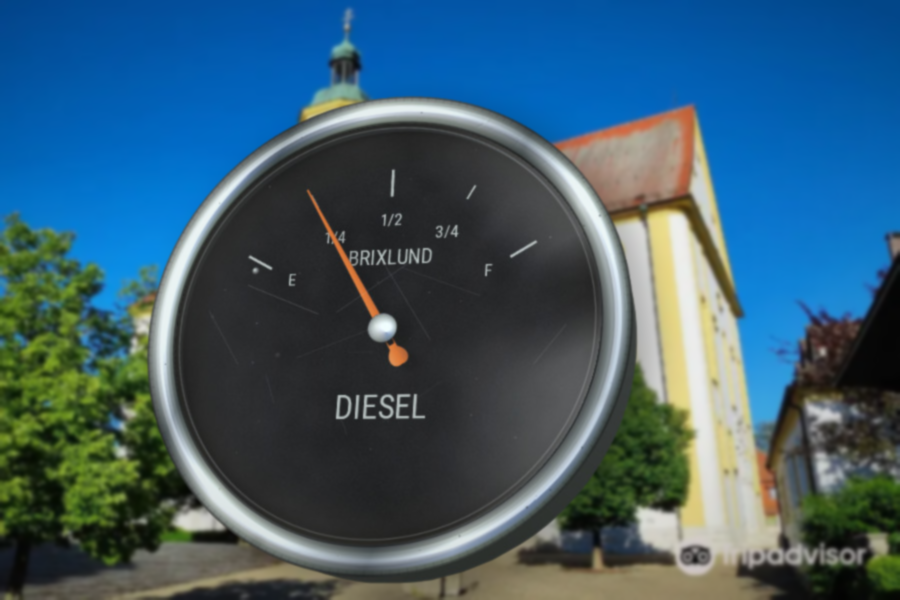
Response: 0.25
